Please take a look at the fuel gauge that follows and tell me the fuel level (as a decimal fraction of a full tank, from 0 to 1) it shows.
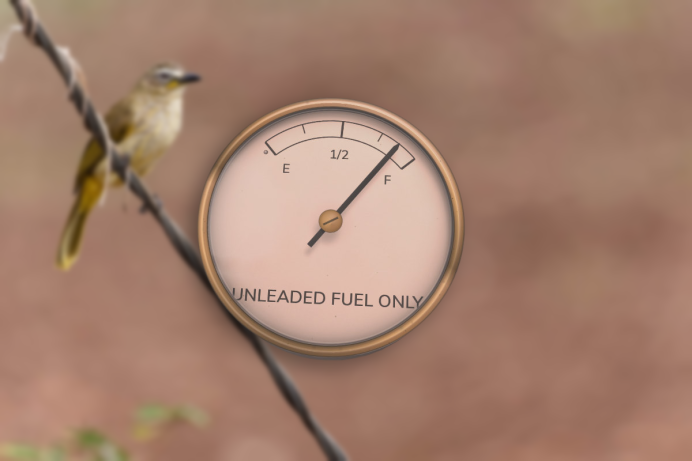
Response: 0.875
